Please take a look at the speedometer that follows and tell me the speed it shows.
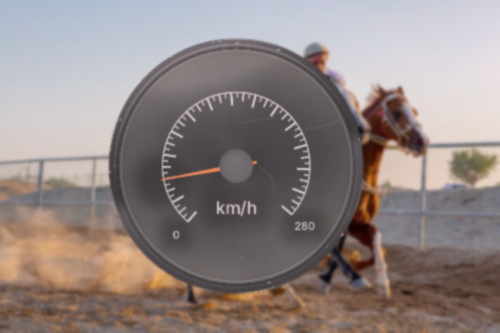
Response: 40 km/h
